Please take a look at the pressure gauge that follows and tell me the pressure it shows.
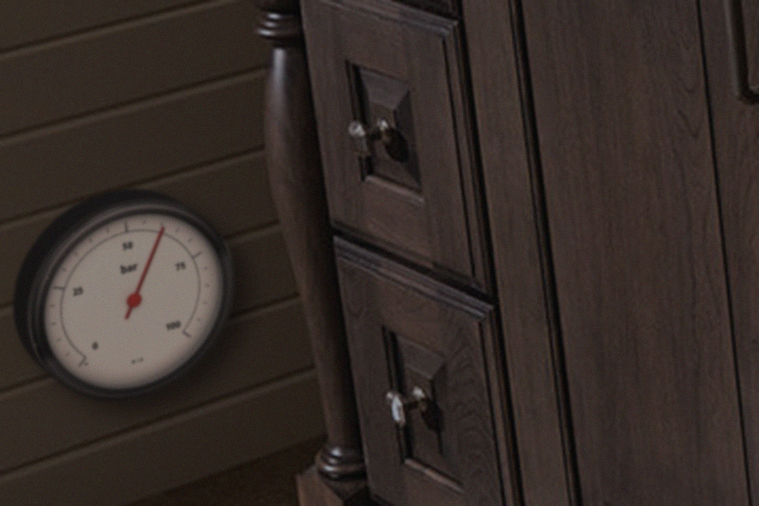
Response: 60 bar
